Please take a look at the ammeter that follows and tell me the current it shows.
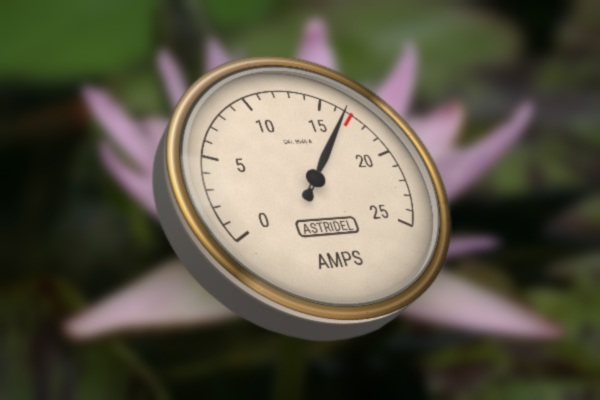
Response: 16.5 A
